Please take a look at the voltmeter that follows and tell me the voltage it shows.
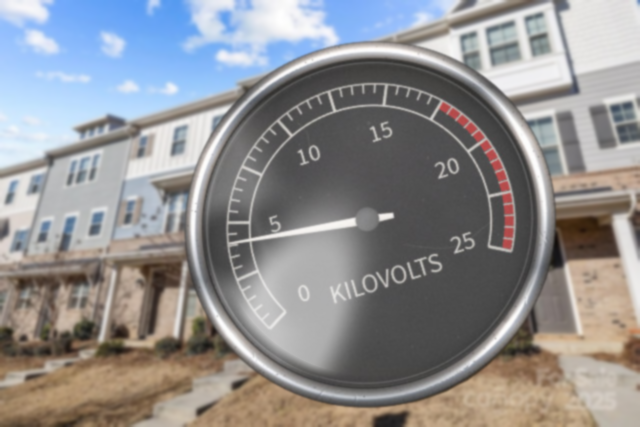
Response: 4 kV
